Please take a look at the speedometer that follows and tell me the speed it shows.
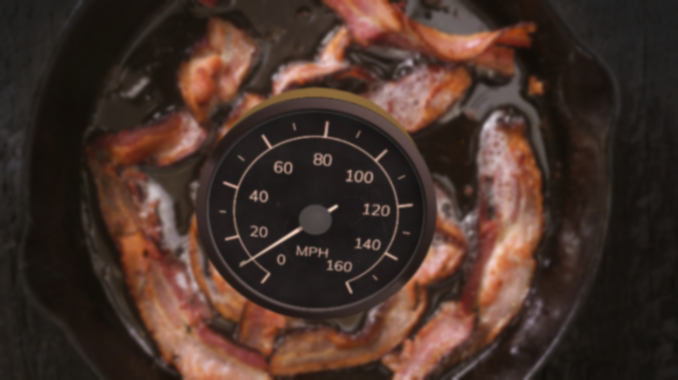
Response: 10 mph
